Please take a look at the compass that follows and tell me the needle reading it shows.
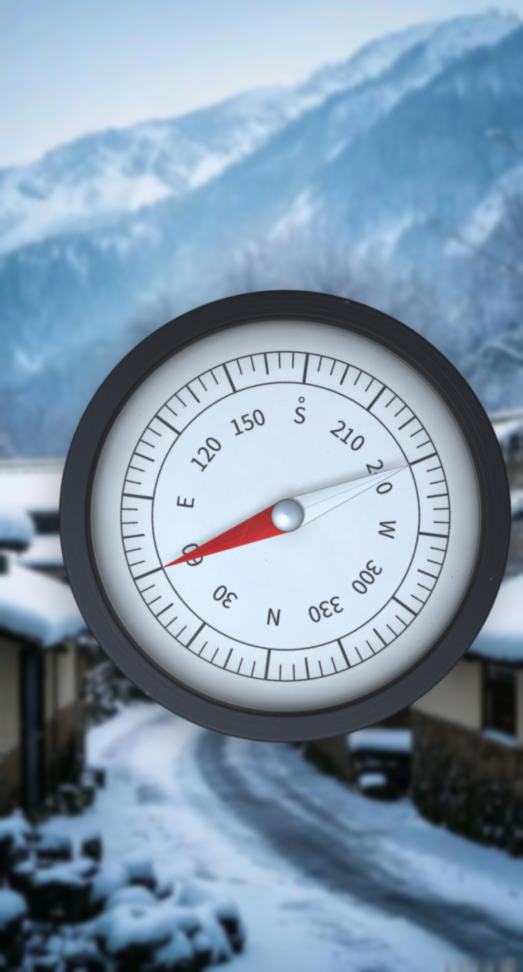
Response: 60 °
